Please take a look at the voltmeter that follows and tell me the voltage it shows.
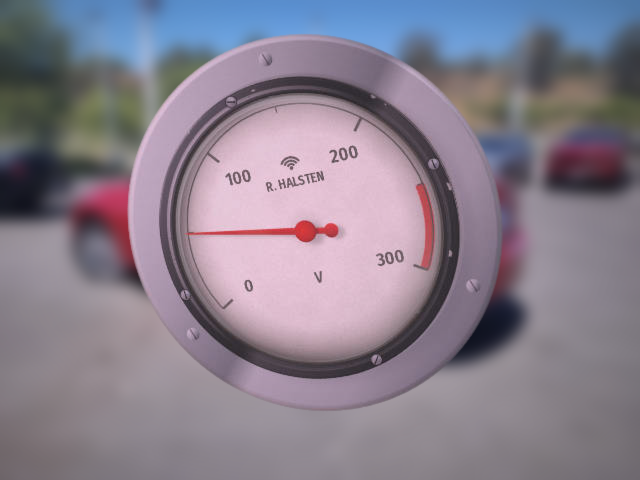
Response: 50 V
